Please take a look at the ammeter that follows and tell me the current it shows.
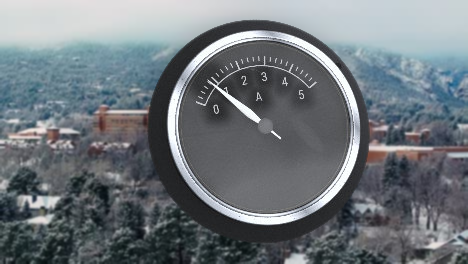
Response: 0.8 A
